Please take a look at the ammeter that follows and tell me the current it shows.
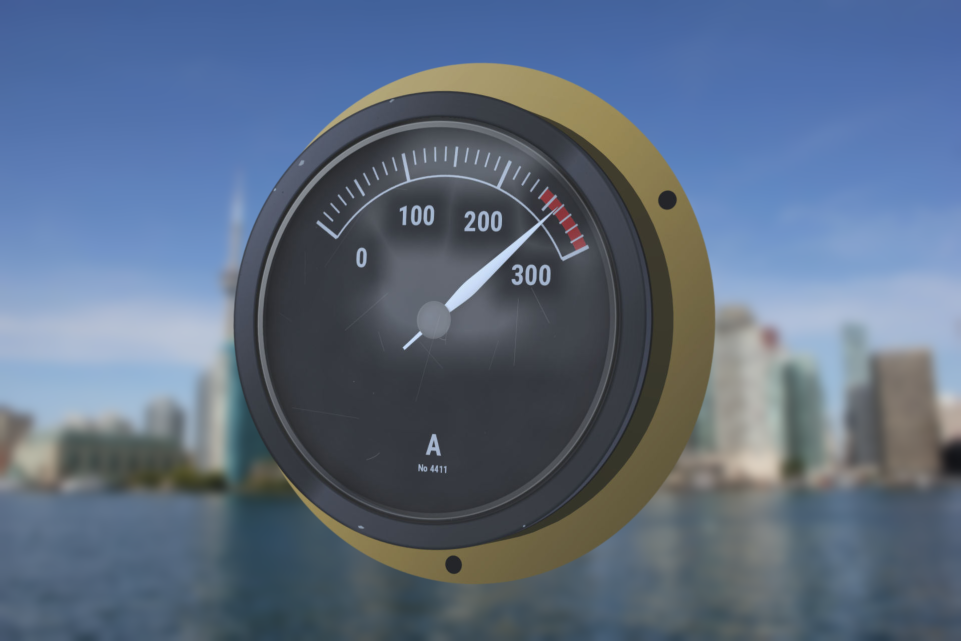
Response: 260 A
